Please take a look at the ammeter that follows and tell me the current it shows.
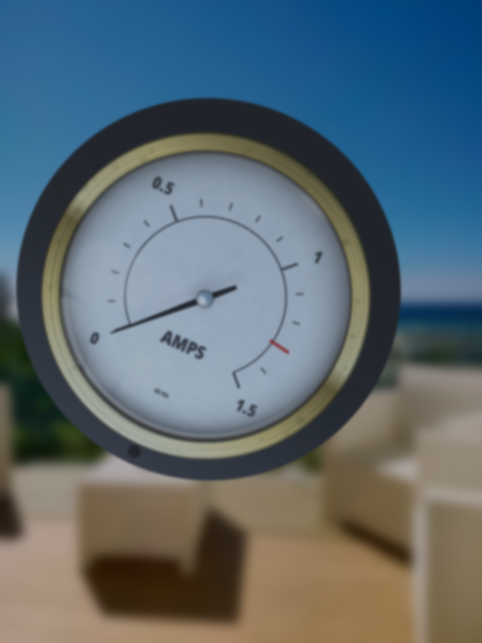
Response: 0 A
